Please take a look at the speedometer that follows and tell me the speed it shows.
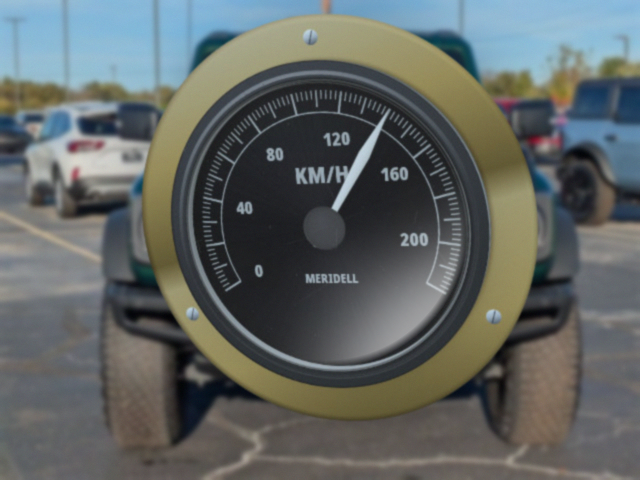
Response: 140 km/h
